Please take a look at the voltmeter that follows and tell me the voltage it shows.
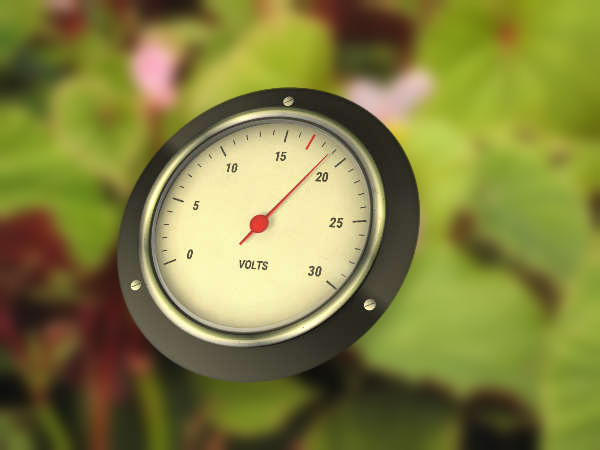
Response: 19 V
